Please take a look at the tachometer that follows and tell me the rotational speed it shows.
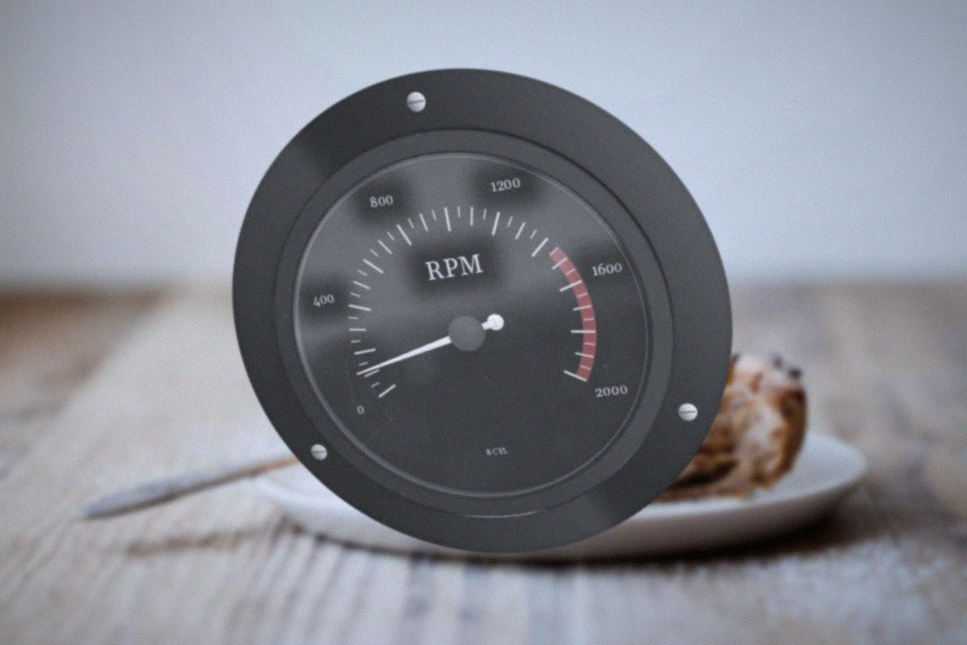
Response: 125 rpm
